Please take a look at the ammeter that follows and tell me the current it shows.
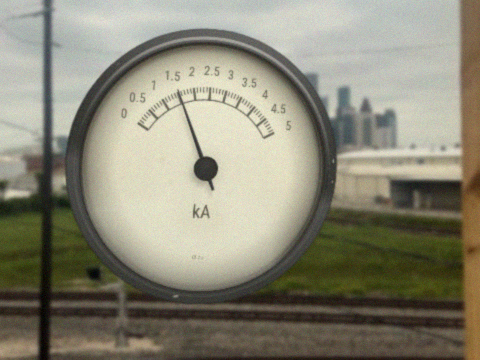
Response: 1.5 kA
